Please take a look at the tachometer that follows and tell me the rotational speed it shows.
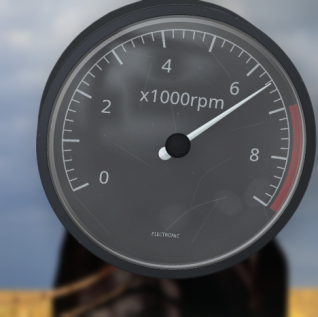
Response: 6400 rpm
